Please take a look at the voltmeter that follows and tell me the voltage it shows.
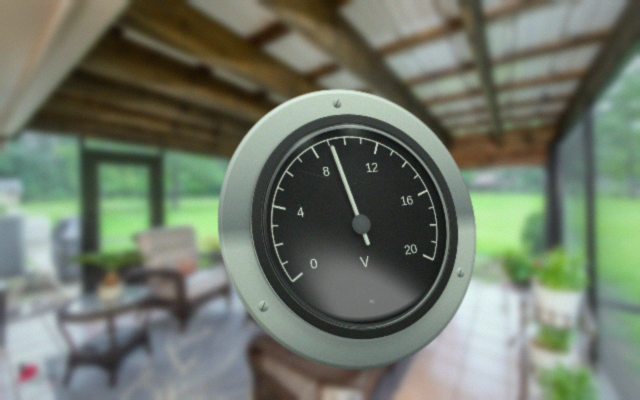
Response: 9 V
